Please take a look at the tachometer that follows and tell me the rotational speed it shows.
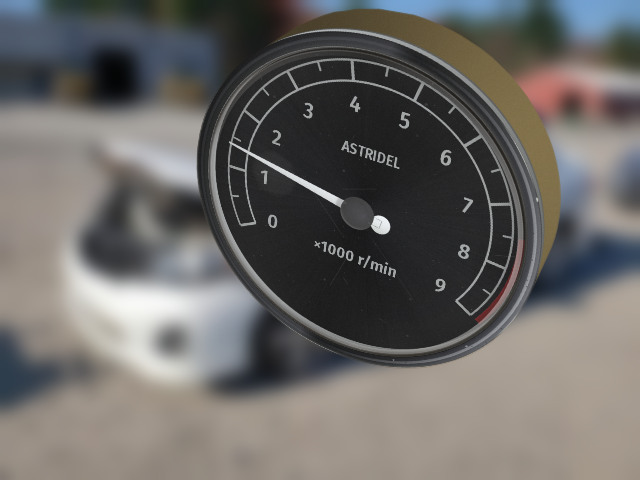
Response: 1500 rpm
